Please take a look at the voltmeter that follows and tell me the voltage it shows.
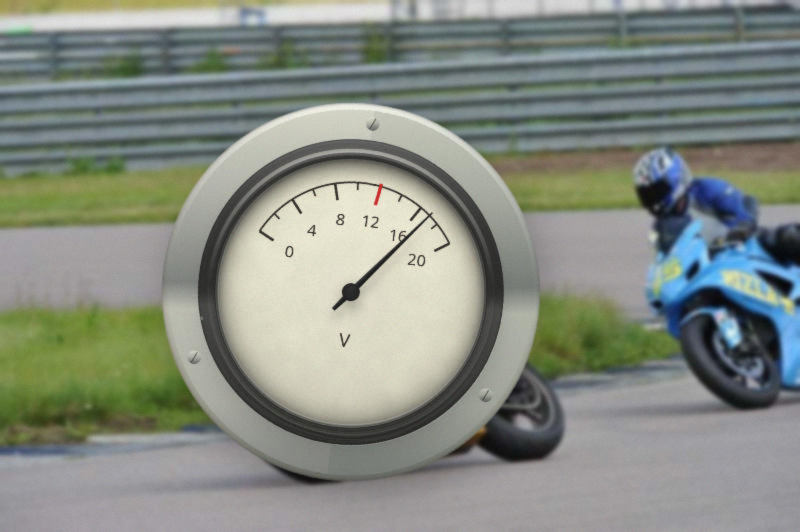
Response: 17 V
